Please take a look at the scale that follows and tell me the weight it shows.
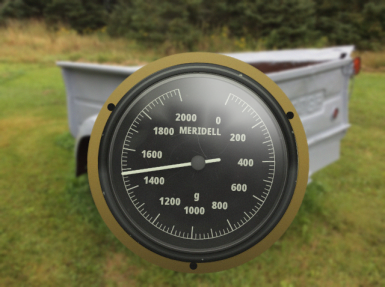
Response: 1480 g
